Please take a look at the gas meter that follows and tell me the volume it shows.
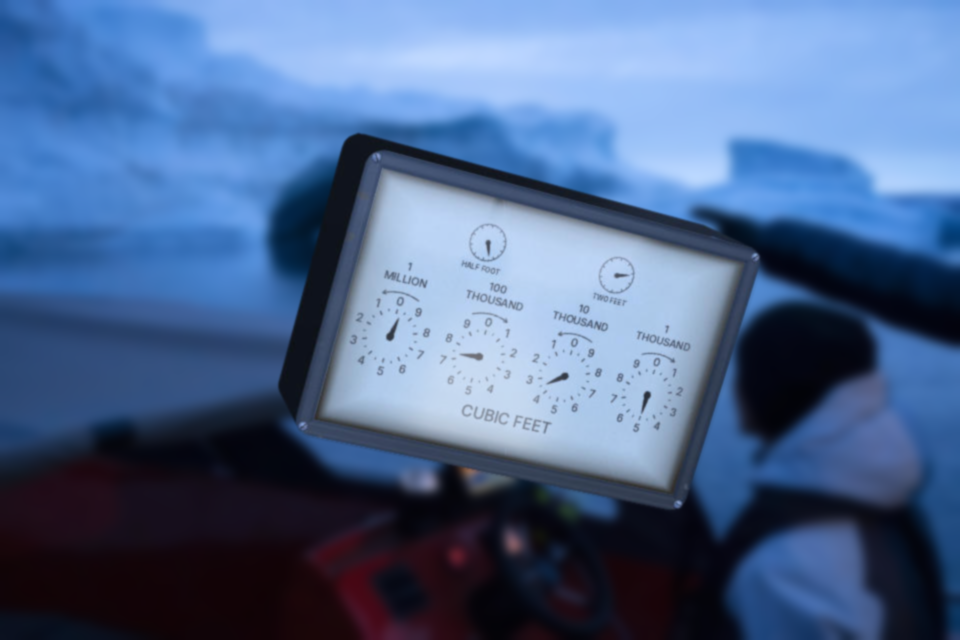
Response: 973500 ft³
